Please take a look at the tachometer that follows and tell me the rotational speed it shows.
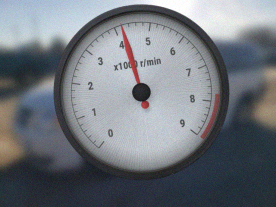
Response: 4200 rpm
